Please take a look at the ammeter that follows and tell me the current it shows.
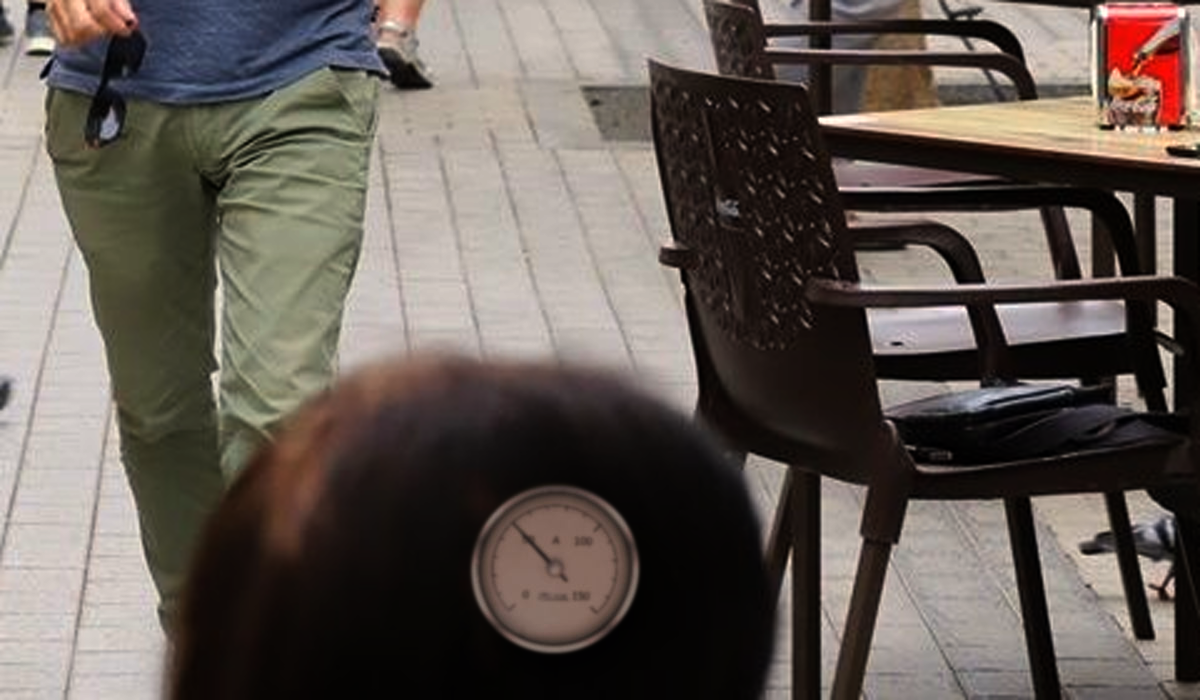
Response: 50 A
